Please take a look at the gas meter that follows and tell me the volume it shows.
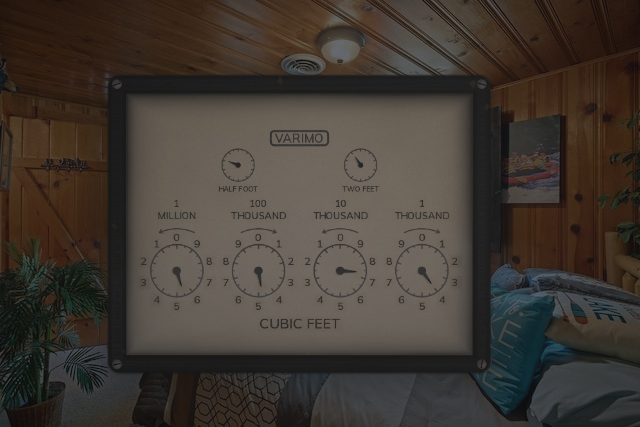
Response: 547400 ft³
